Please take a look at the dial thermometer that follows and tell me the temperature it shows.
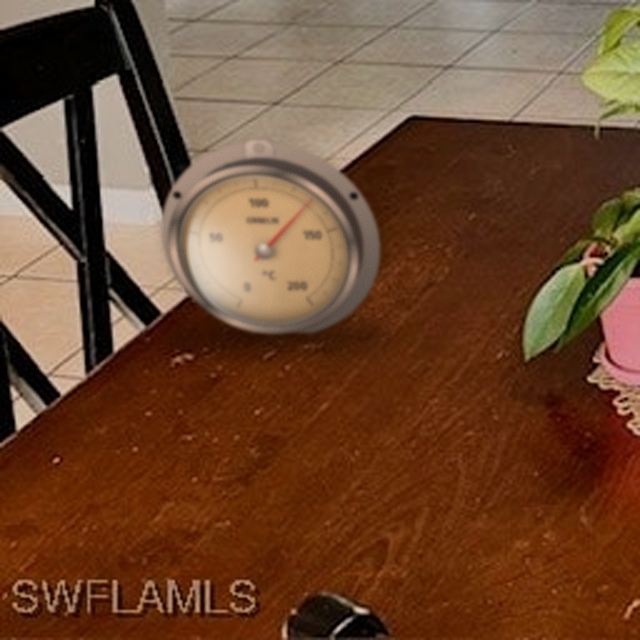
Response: 130 °C
